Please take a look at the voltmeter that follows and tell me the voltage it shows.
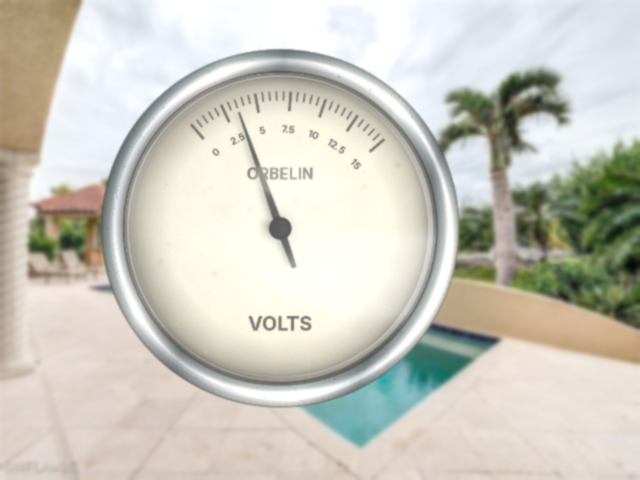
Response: 3.5 V
